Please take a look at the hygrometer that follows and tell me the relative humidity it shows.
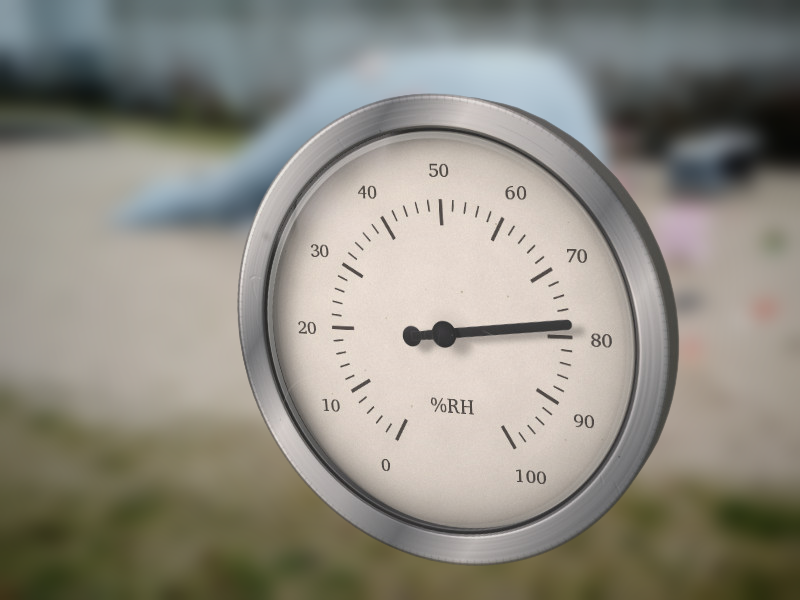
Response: 78 %
